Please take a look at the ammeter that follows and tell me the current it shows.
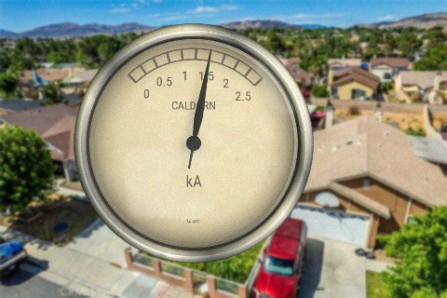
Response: 1.5 kA
